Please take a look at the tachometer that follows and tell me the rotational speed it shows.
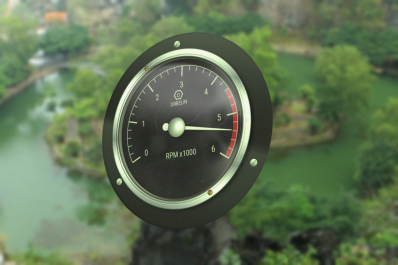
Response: 5400 rpm
